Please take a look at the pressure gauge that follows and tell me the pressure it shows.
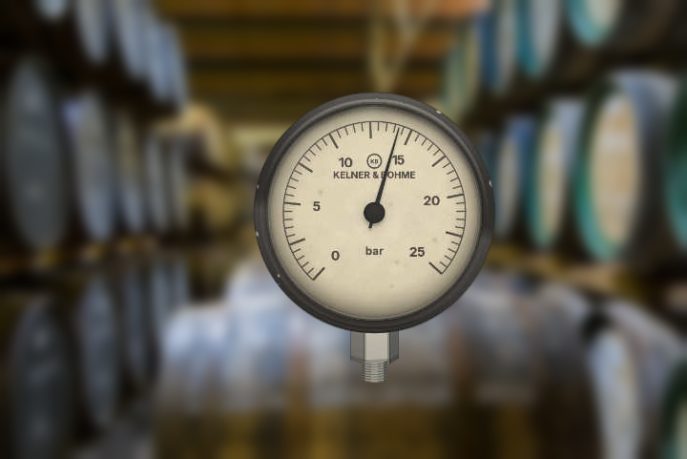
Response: 14.25 bar
